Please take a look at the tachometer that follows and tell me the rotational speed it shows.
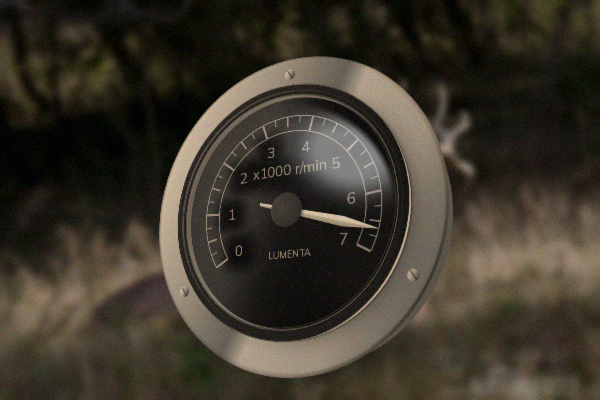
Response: 6625 rpm
